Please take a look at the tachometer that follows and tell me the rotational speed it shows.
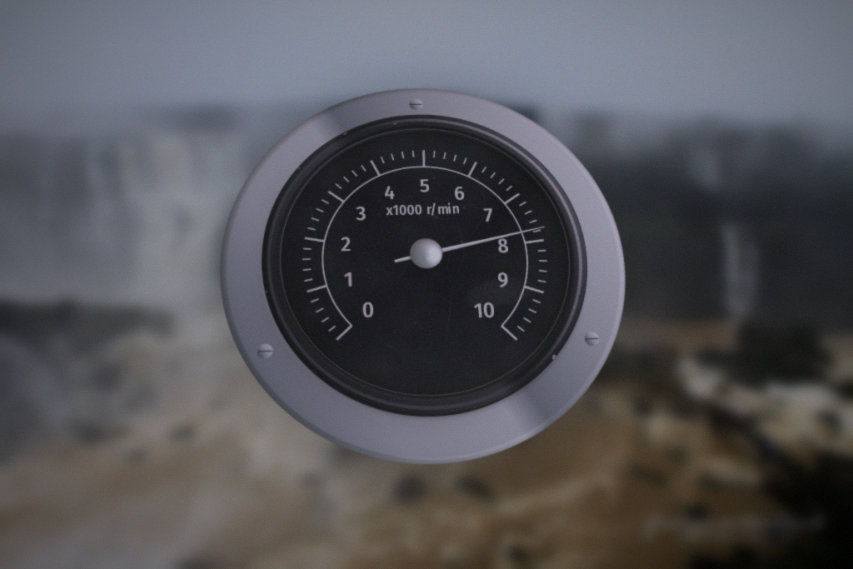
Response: 7800 rpm
